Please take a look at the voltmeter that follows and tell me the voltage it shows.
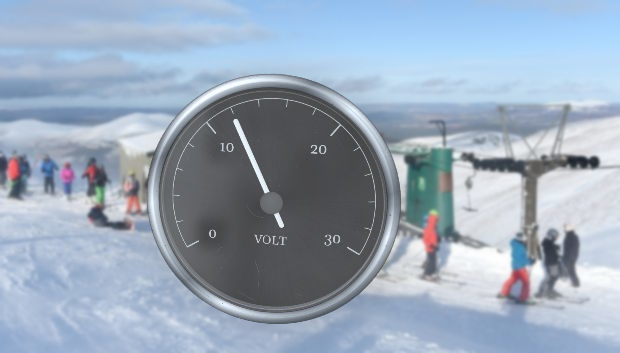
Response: 12 V
